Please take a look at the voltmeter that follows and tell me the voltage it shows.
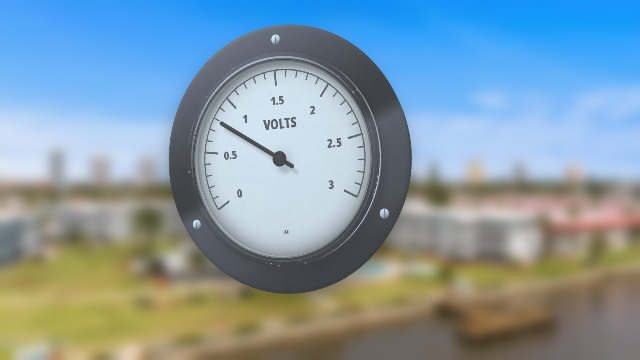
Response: 0.8 V
